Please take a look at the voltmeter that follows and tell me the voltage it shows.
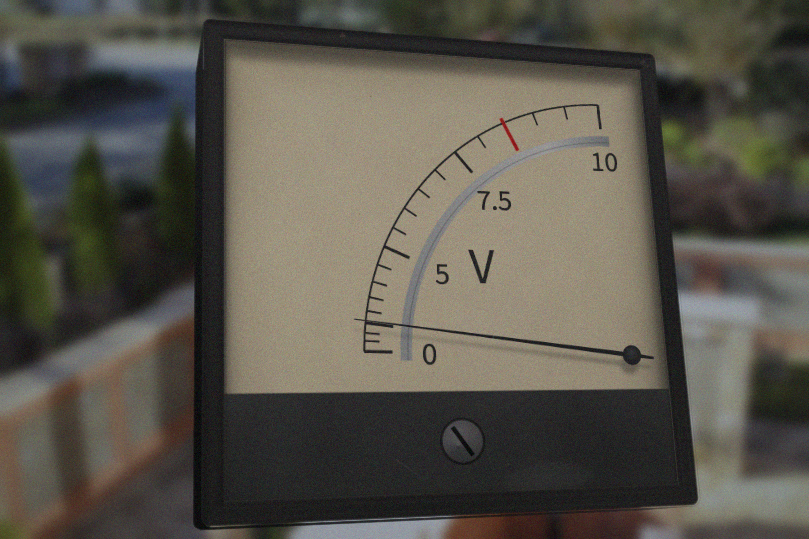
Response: 2.5 V
